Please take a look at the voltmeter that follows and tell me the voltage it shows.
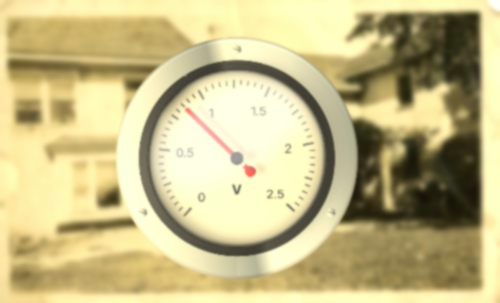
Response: 0.85 V
